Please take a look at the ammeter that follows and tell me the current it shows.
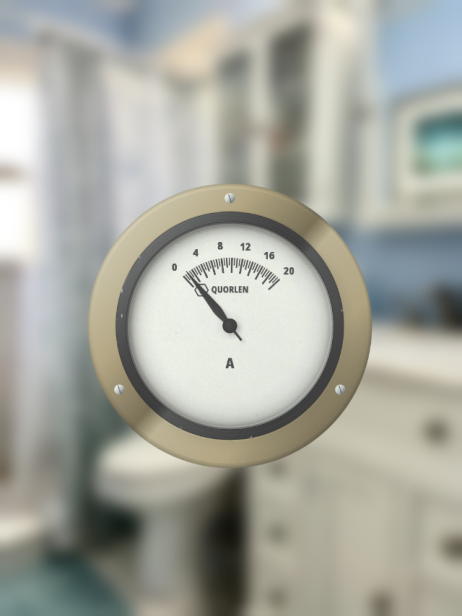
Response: 1 A
